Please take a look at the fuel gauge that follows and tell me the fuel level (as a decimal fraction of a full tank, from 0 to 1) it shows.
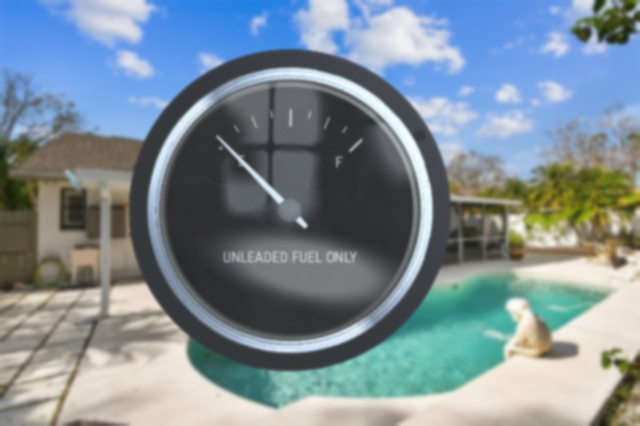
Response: 0
